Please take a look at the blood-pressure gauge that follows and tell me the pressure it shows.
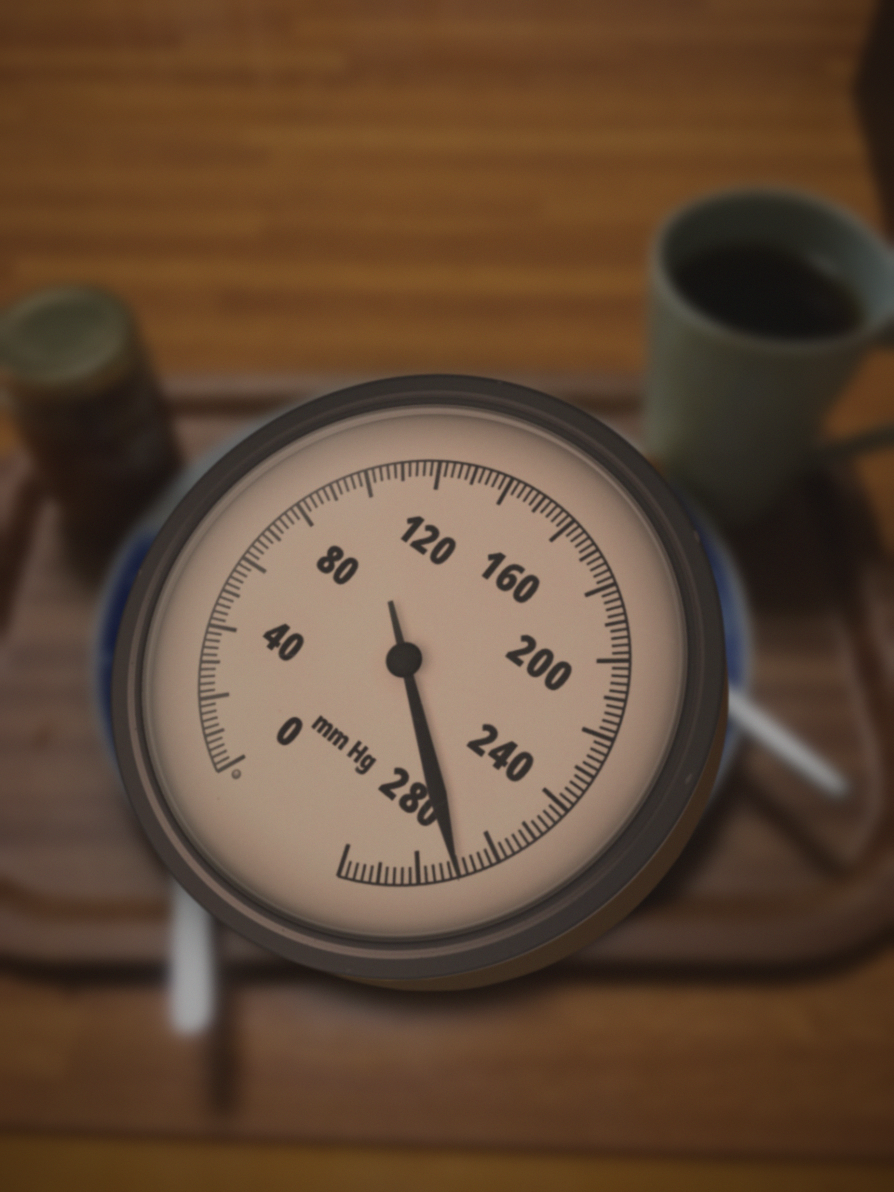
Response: 270 mmHg
